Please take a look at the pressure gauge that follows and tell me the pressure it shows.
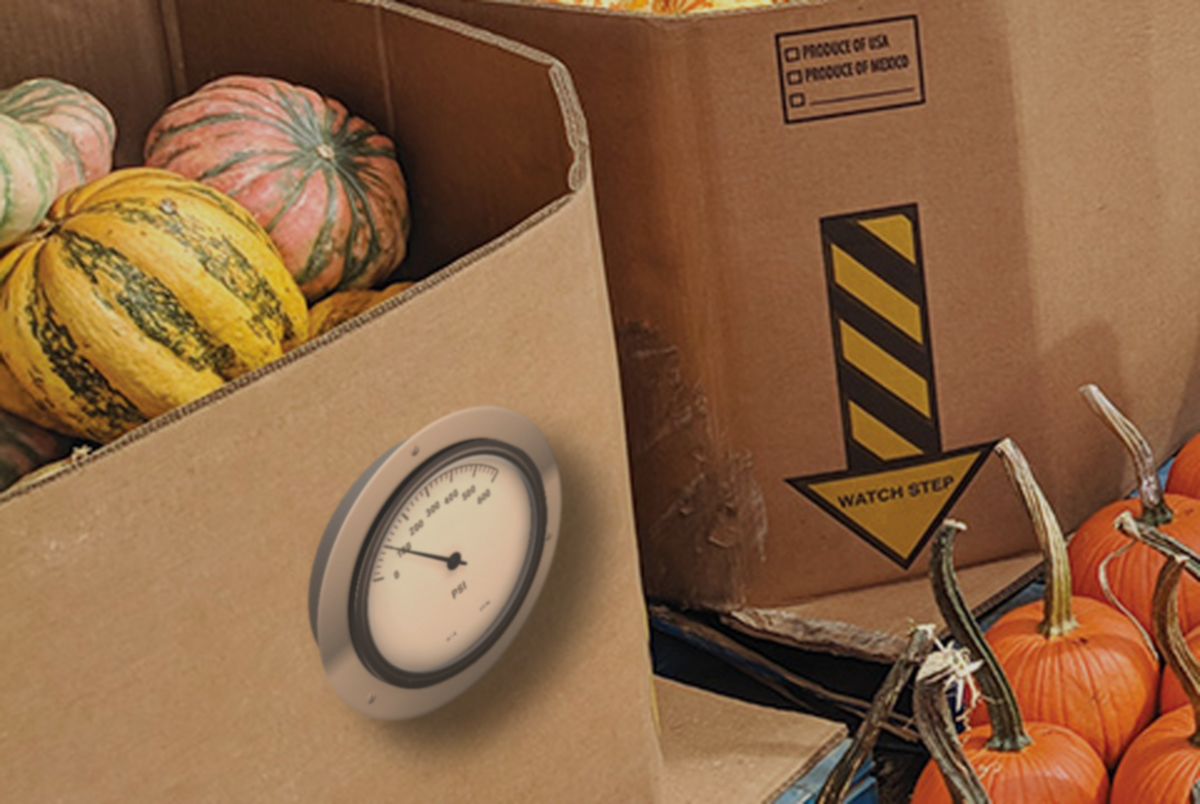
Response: 100 psi
